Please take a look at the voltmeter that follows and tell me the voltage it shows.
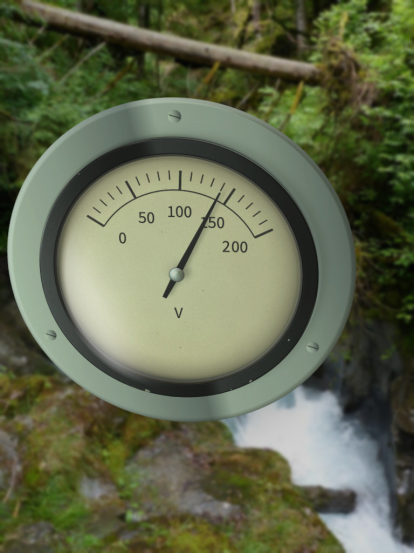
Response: 140 V
